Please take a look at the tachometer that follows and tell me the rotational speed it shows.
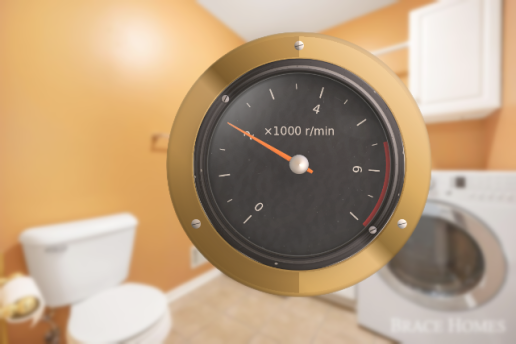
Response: 2000 rpm
